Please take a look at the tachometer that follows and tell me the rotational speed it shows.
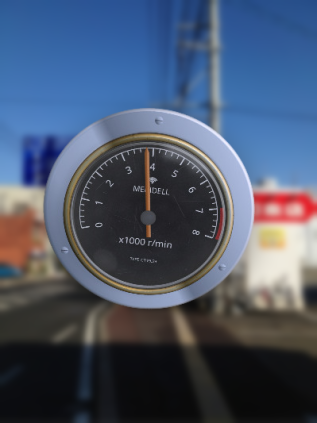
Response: 3800 rpm
